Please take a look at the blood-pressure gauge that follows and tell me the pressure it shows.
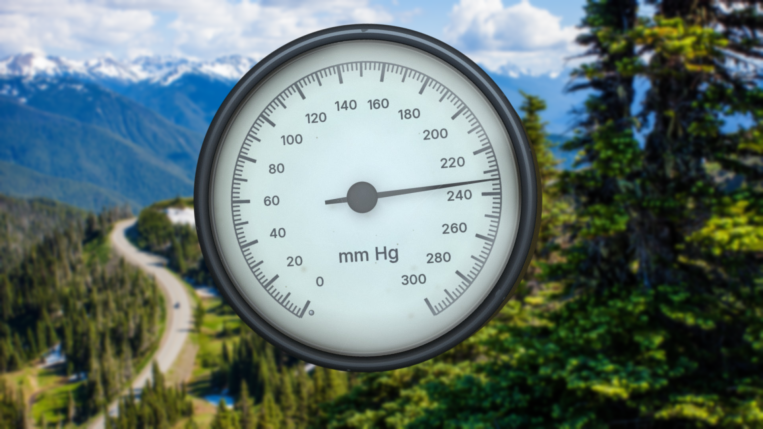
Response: 234 mmHg
